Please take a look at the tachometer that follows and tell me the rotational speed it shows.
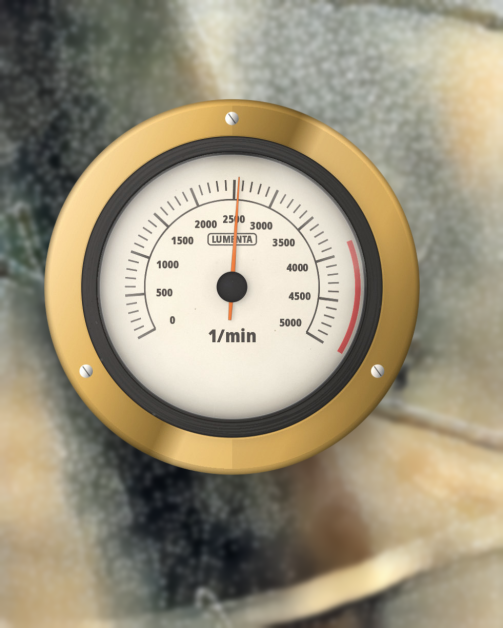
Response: 2550 rpm
